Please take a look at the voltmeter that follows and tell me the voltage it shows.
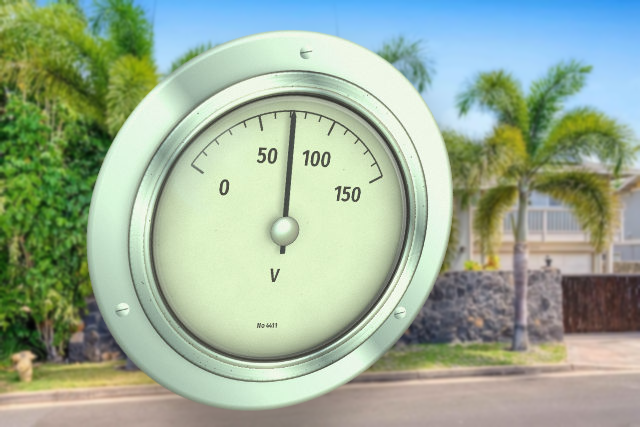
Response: 70 V
